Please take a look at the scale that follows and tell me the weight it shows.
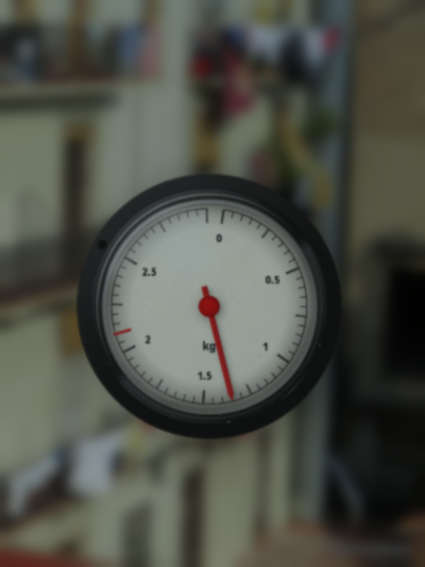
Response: 1.35 kg
